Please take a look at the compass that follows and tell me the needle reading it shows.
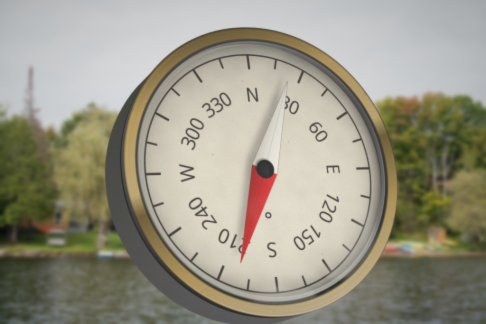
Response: 202.5 °
